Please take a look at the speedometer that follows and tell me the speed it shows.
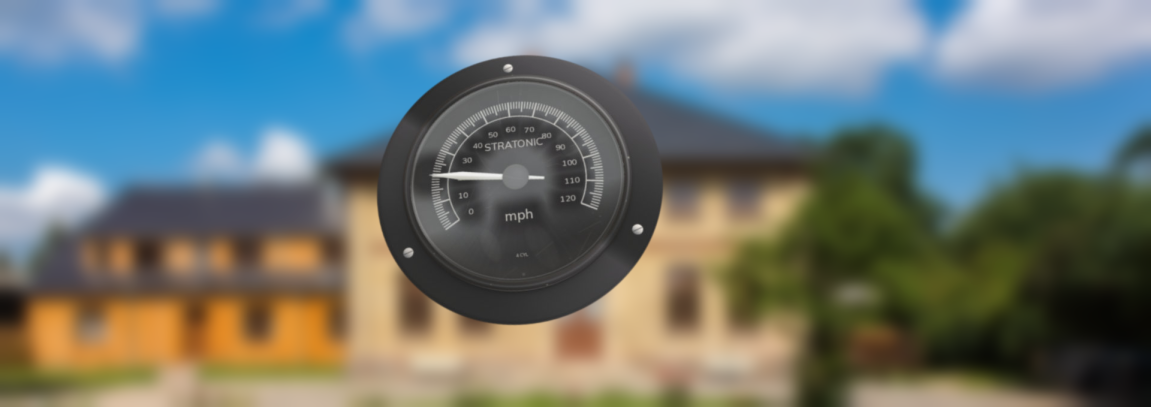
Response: 20 mph
